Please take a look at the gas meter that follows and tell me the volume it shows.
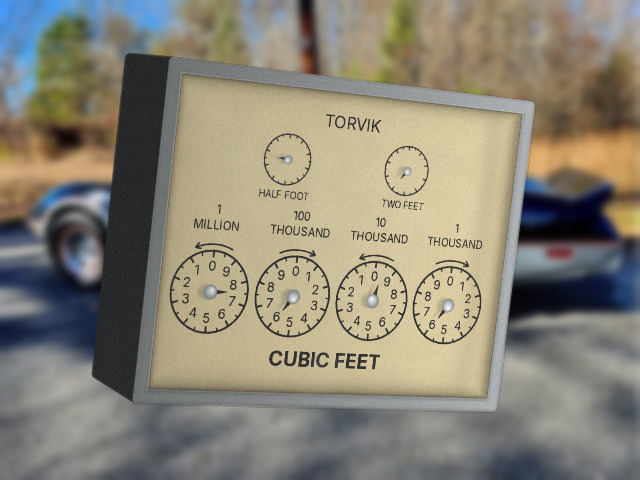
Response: 759600 ft³
